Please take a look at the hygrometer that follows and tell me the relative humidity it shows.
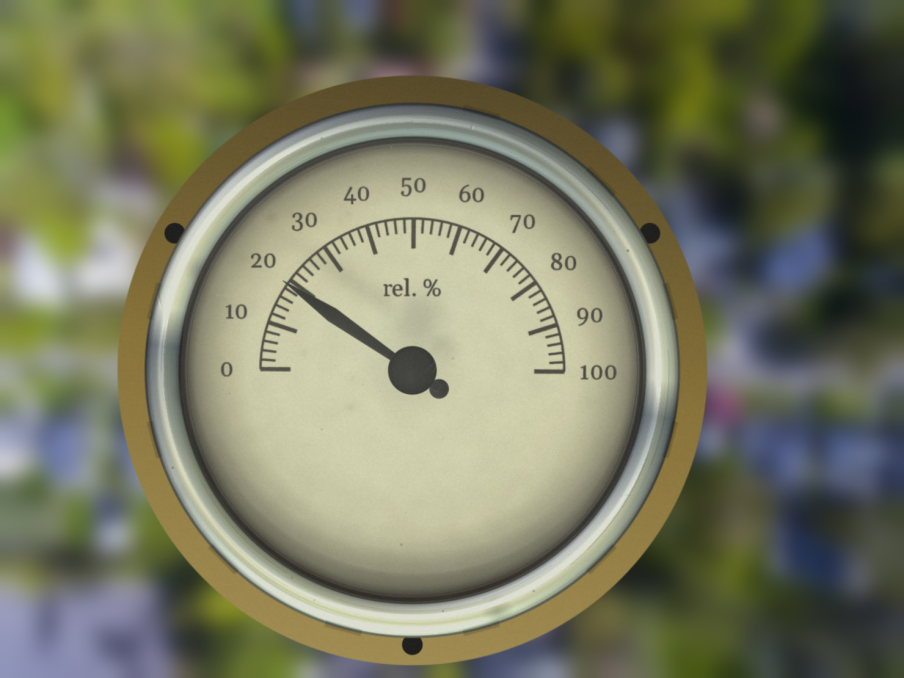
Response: 19 %
